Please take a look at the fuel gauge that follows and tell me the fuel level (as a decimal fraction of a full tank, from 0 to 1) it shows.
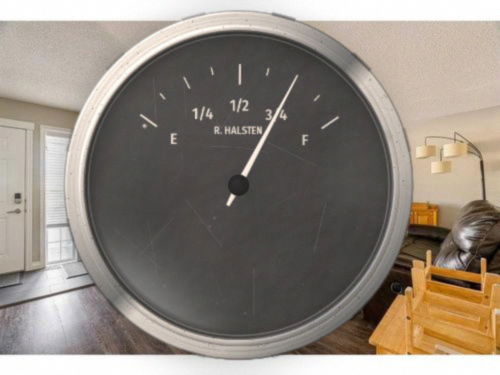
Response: 0.75
